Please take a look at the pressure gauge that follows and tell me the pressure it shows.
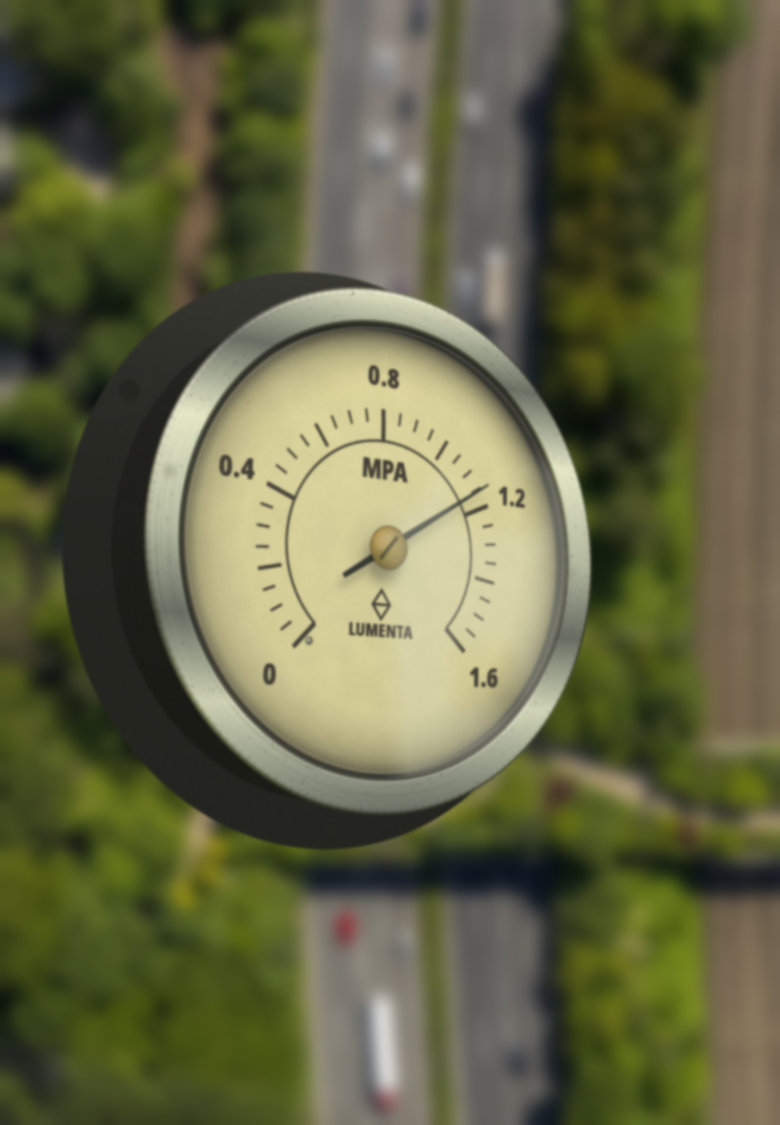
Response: 1.15 MPa
